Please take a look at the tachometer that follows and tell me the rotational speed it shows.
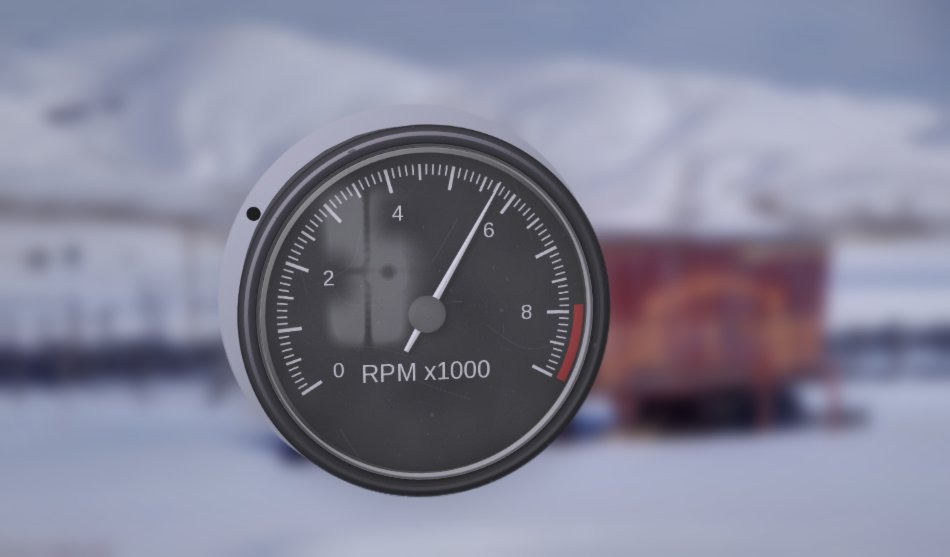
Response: 5700 rpm
